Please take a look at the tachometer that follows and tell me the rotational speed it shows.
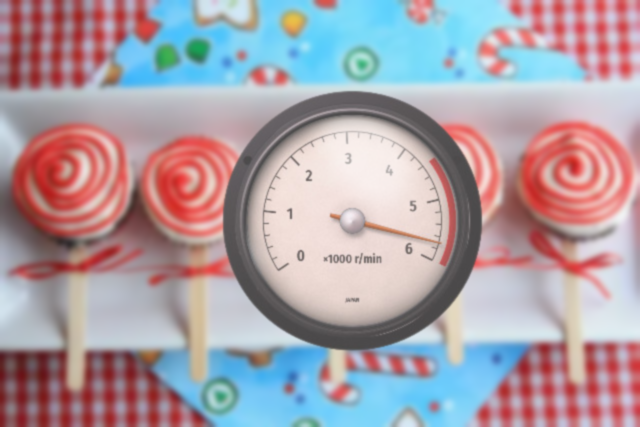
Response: 5700 rpm
